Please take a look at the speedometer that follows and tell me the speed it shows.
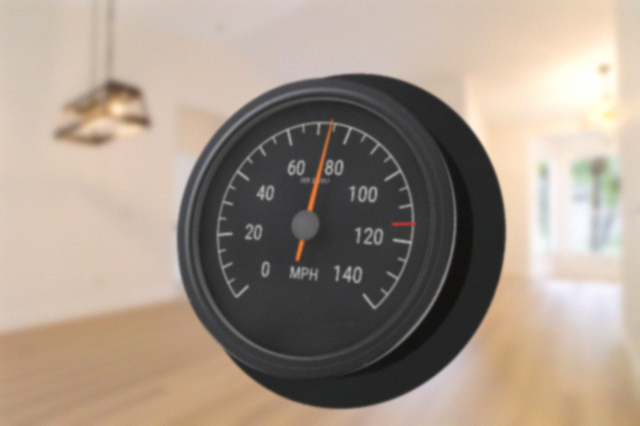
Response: 75 mph
